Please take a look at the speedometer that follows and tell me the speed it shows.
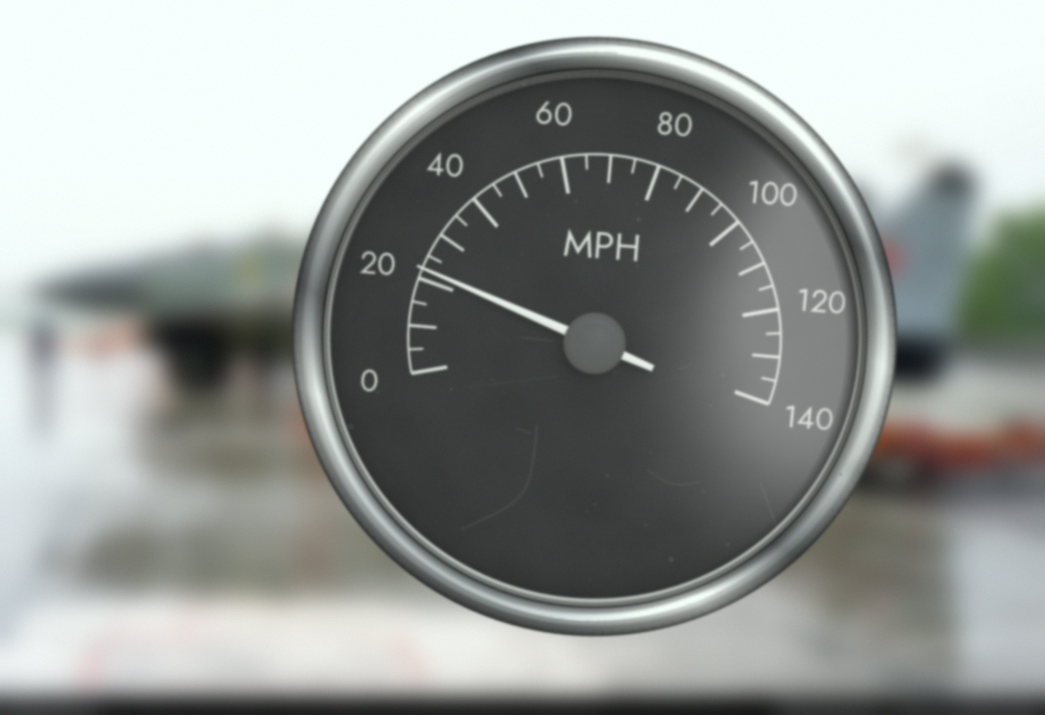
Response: 22.5 mph
